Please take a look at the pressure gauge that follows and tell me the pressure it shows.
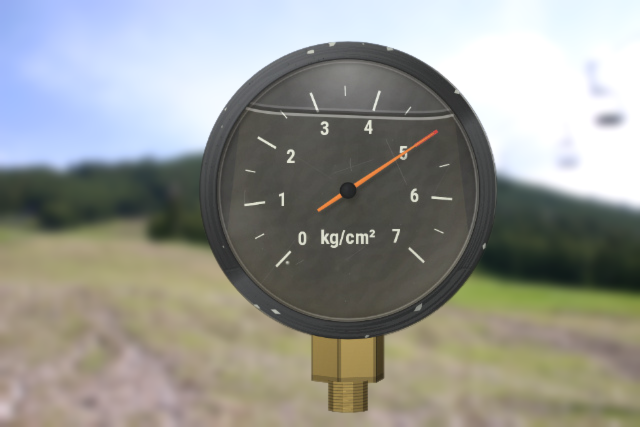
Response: 5 kg/cm²
